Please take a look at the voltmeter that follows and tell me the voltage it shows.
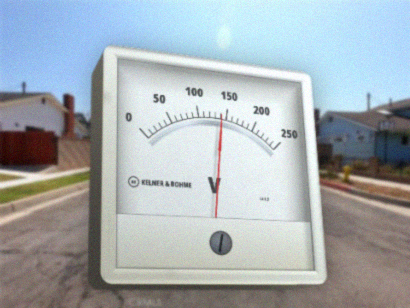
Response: 140 V
